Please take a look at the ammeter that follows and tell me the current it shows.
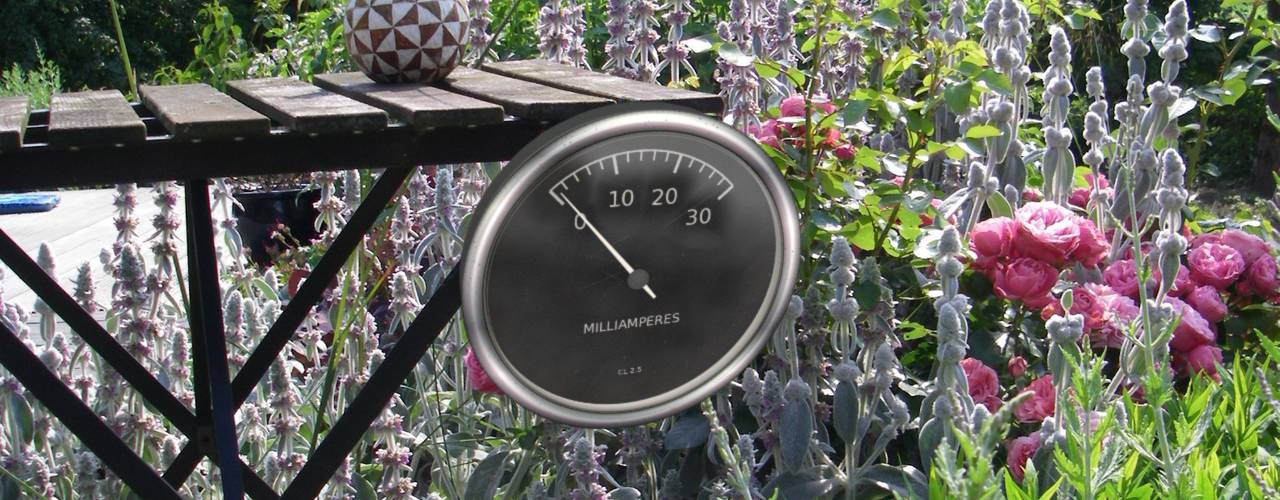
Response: 1 mA
